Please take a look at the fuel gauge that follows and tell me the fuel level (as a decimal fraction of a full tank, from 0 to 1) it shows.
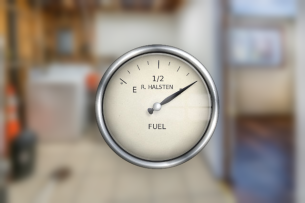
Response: 1
